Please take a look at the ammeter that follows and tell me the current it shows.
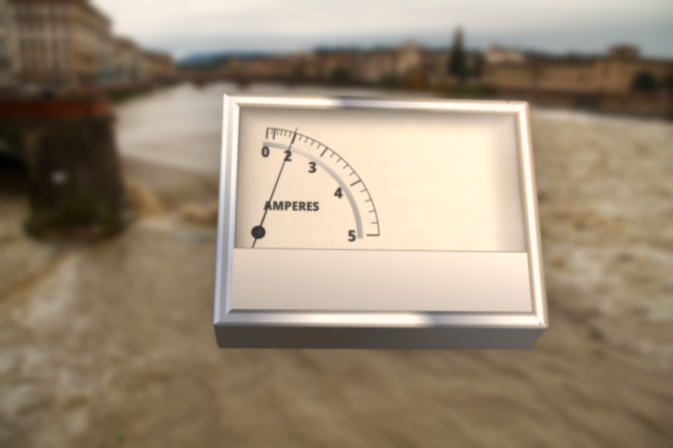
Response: 2 A
